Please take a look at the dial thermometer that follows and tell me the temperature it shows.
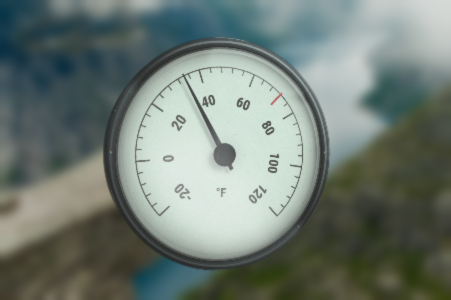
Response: 34 °F
